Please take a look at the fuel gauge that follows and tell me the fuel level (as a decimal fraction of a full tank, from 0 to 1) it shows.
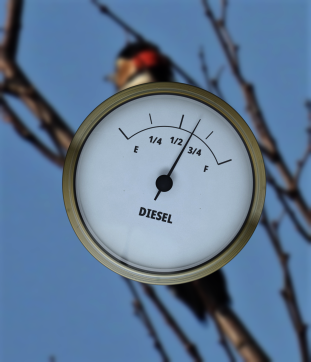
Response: 0.625
